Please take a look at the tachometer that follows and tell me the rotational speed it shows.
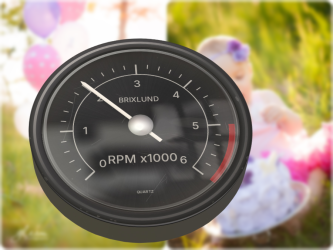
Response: 2000 rpm
